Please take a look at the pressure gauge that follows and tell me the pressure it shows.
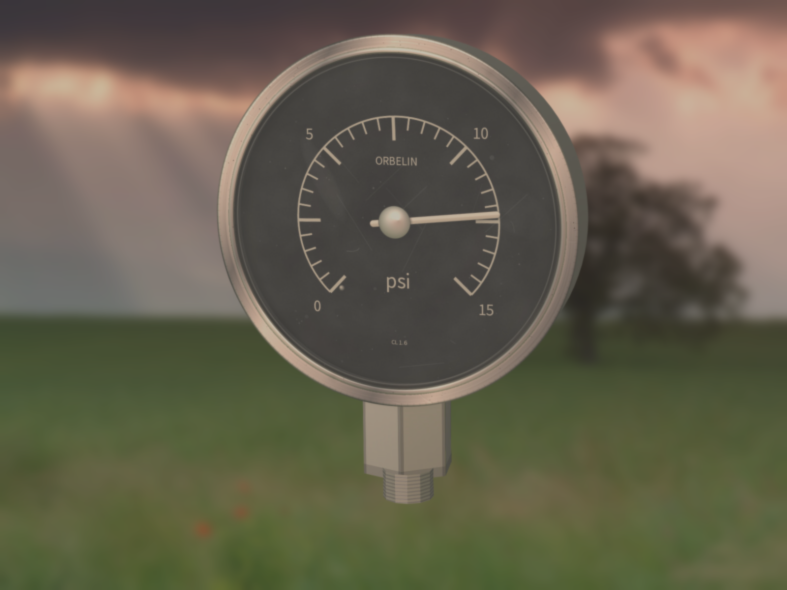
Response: 12.25 psi
